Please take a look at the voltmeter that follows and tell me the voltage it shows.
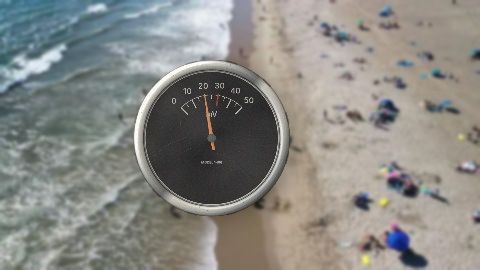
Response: 20 mV
